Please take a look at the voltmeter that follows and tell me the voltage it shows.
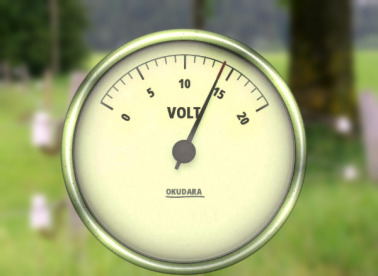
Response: 14 V
